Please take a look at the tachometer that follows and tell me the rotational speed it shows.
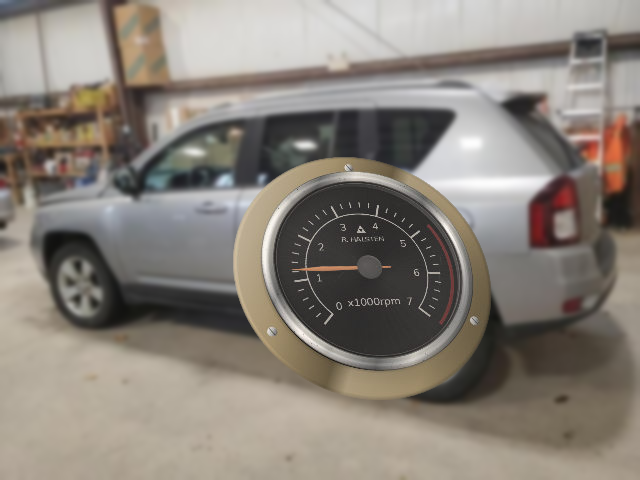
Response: 1200 rpm
